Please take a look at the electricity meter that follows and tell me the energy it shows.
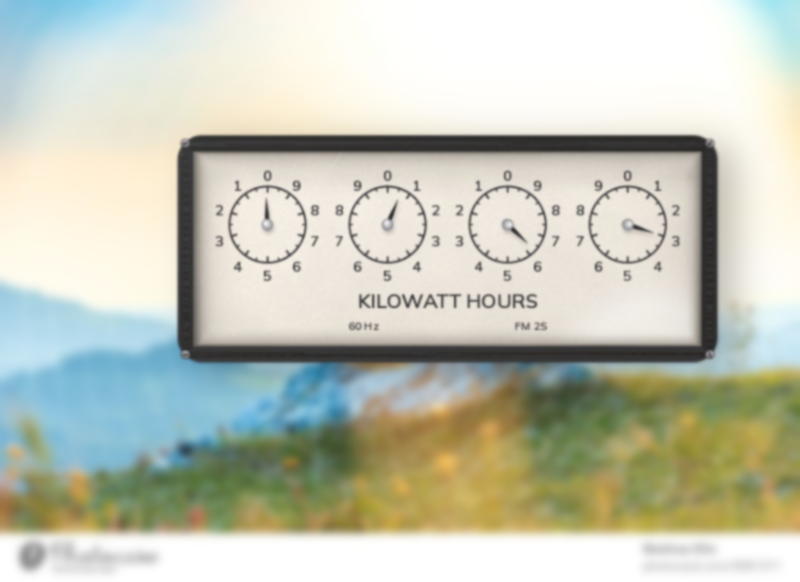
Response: 63 kWh
